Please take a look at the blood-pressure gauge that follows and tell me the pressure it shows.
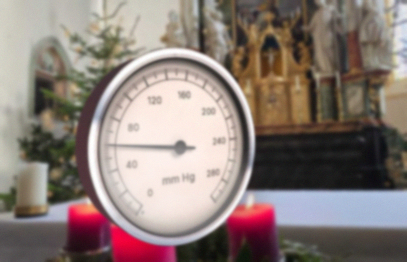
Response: 60 mmHg
